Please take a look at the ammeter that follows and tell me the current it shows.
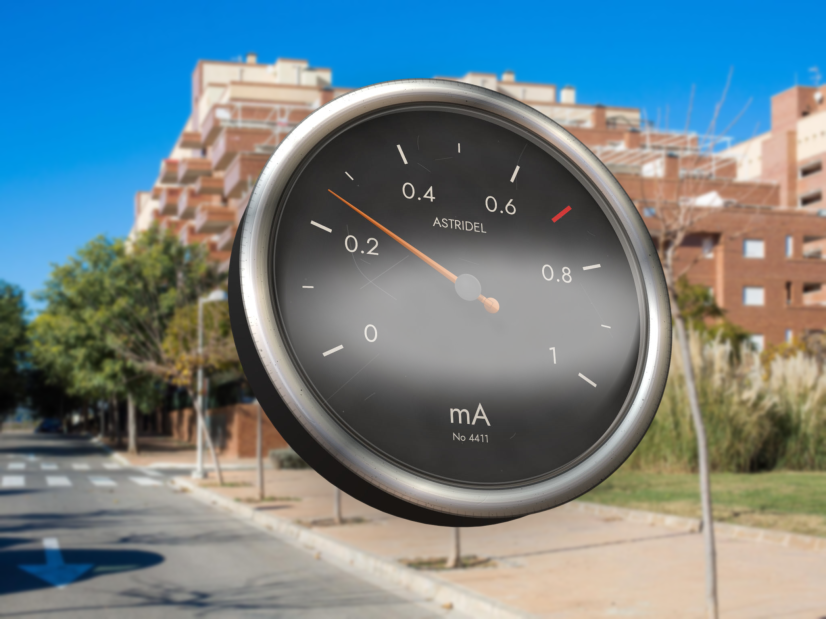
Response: 0.25 mA
